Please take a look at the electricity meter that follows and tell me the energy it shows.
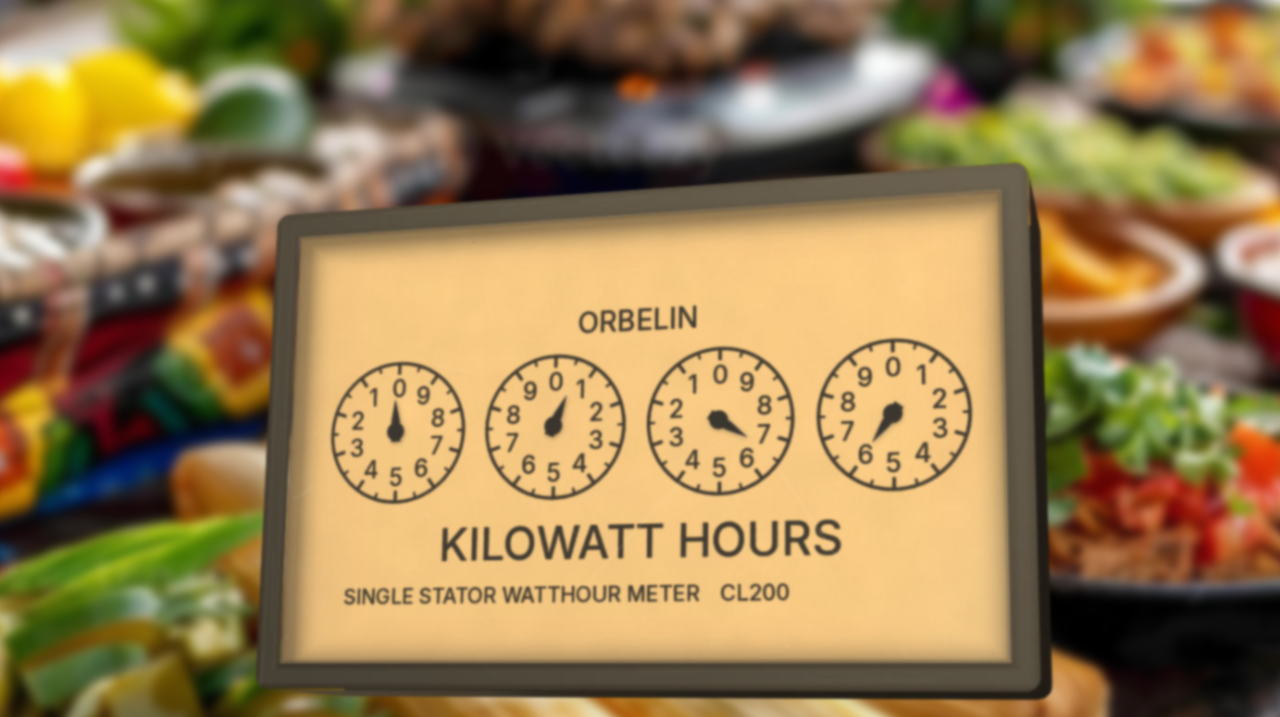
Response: 66 kWh
